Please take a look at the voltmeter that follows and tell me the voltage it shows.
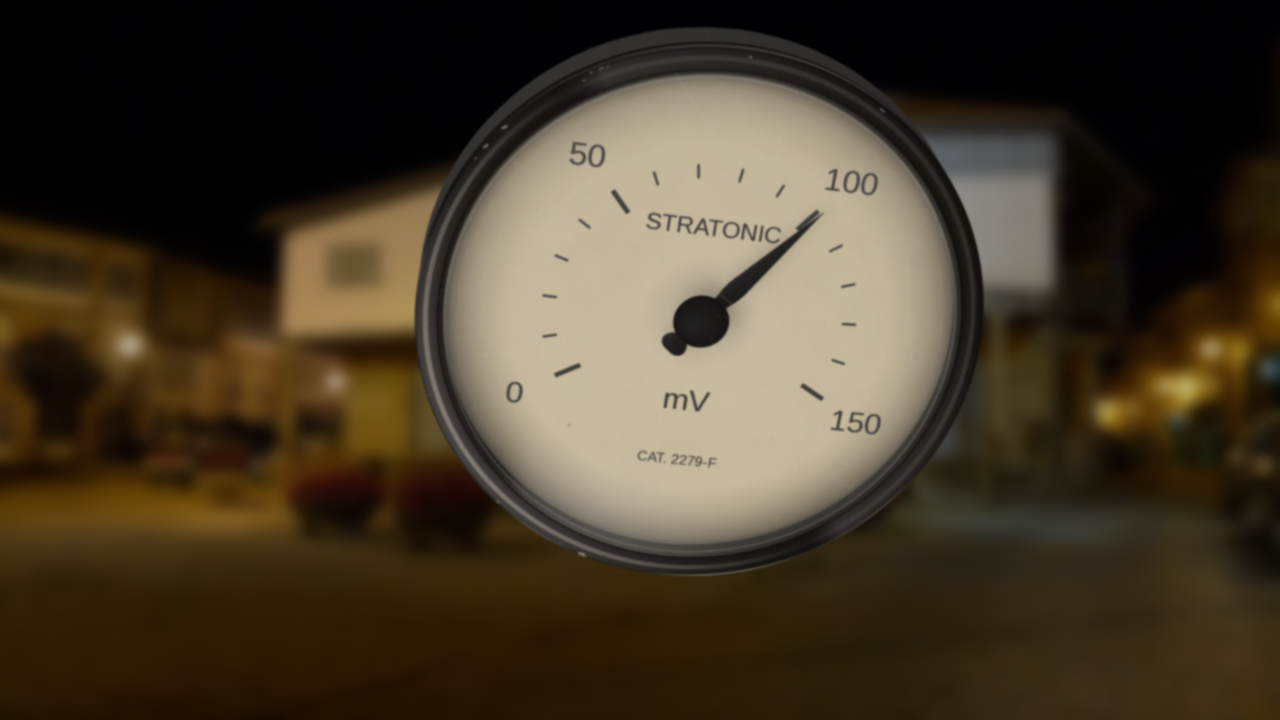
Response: 100 mV
